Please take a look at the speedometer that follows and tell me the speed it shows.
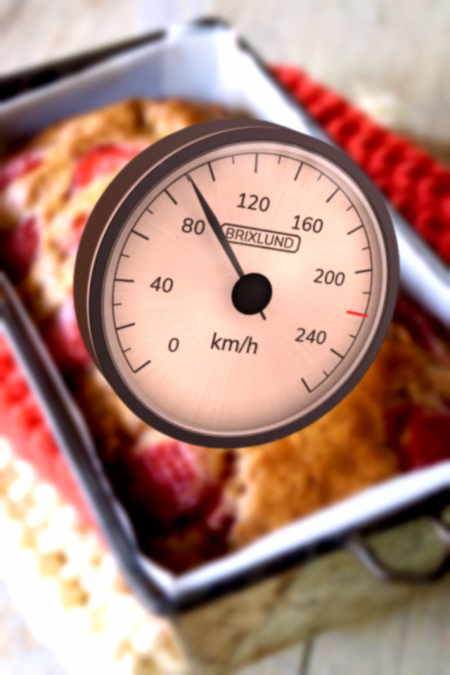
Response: 90 km/h
